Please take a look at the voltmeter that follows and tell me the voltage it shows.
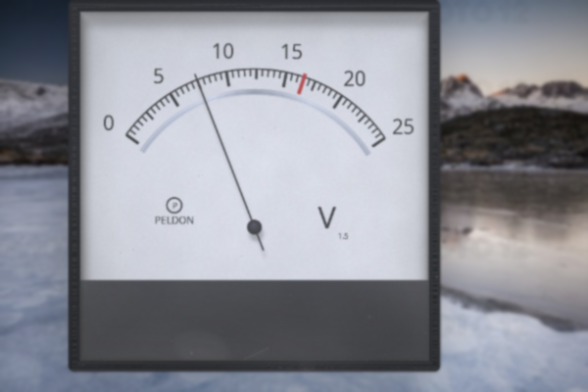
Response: 7.5 V
